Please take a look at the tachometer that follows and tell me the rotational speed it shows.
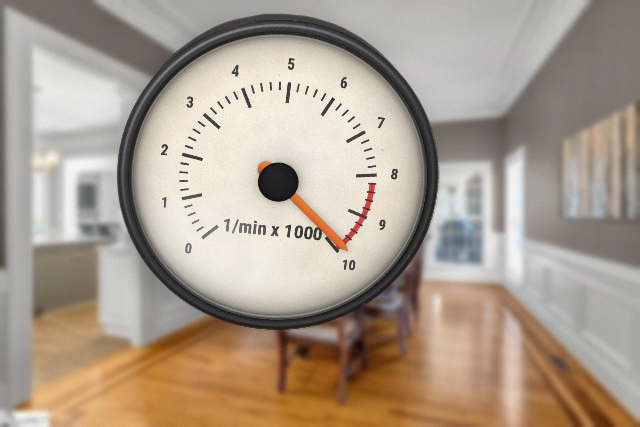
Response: 9800 rpm
